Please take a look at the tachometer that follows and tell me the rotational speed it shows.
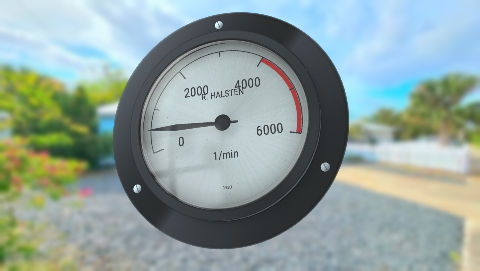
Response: 500 rpm
